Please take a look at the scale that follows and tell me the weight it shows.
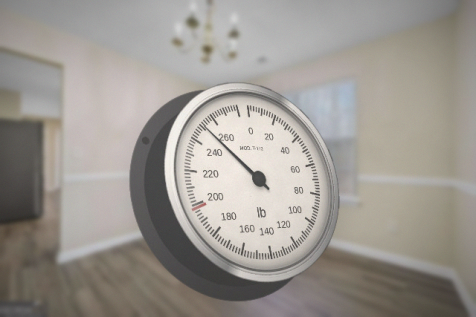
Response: 250 lb
